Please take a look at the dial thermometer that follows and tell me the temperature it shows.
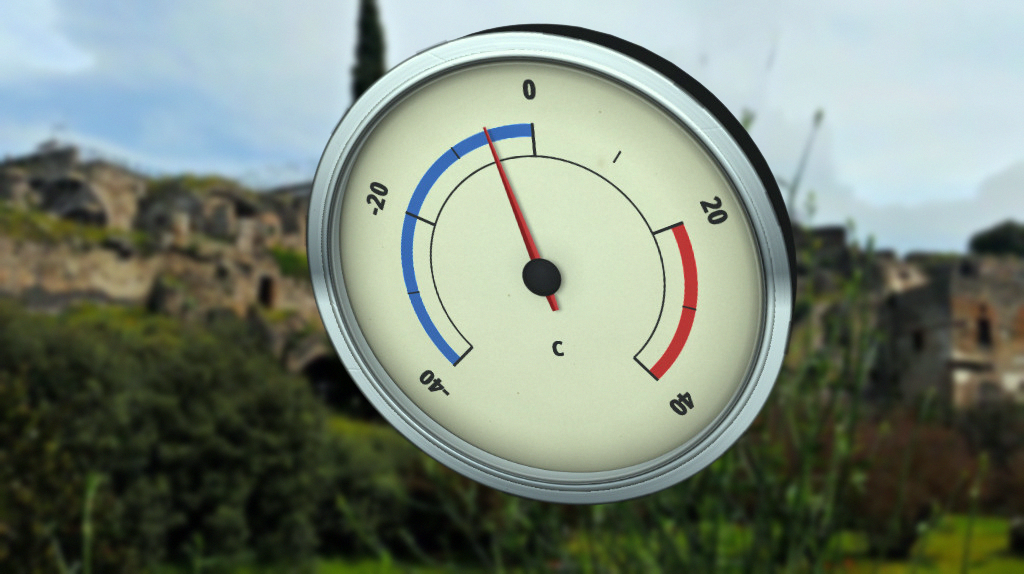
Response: -5 °C
